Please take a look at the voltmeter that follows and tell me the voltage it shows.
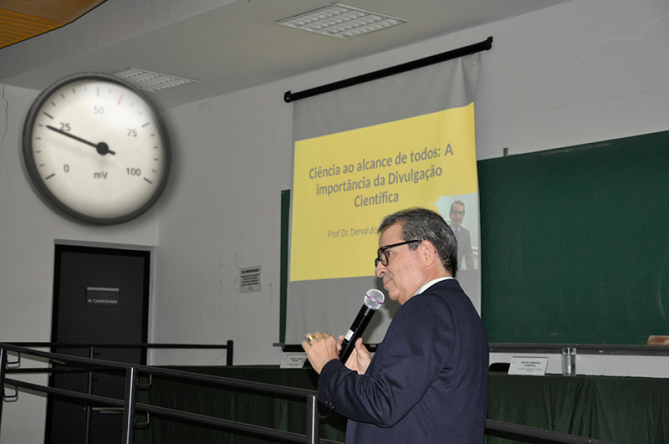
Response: 20 mV
